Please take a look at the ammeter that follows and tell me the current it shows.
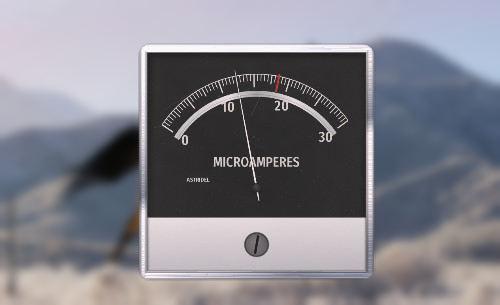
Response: 12.5 µA
